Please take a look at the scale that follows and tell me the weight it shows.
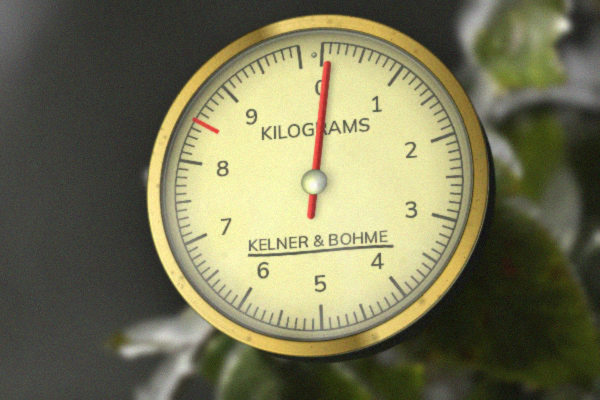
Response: 0.1 kg
